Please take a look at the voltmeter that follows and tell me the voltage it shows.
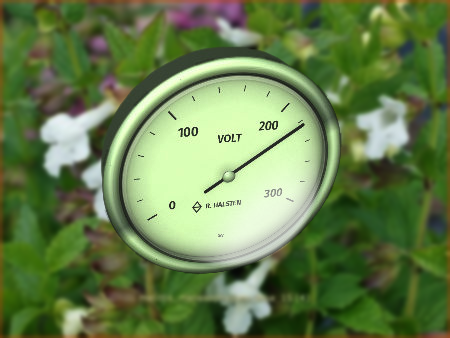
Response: 220 V
